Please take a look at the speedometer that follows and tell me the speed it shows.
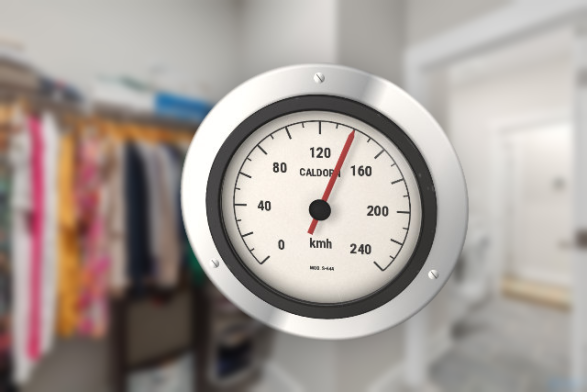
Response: 140 km/h
